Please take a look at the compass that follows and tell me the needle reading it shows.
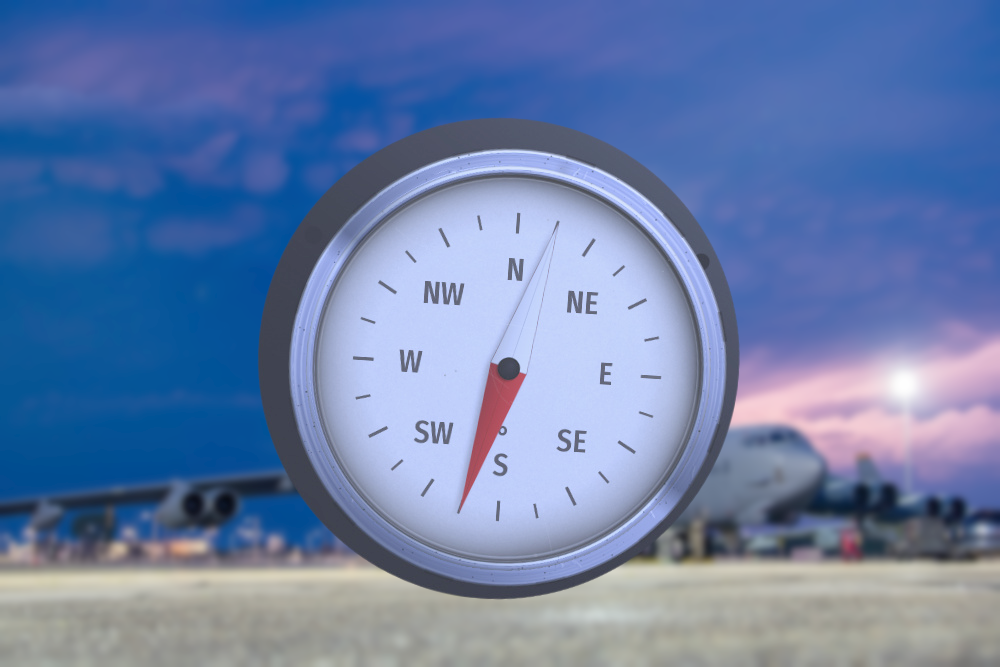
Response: 195 °
